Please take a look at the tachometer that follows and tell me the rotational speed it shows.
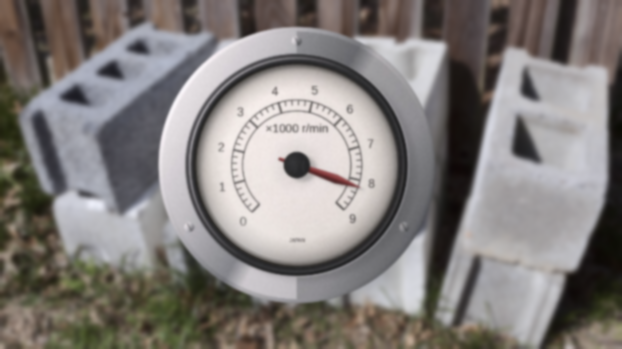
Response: 8200 rpm
